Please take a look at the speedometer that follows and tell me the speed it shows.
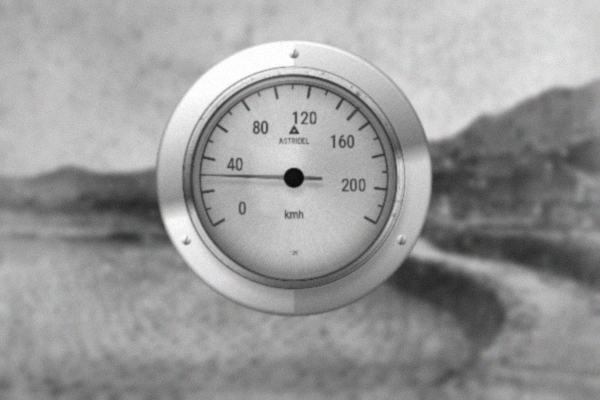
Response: 30 km/h
